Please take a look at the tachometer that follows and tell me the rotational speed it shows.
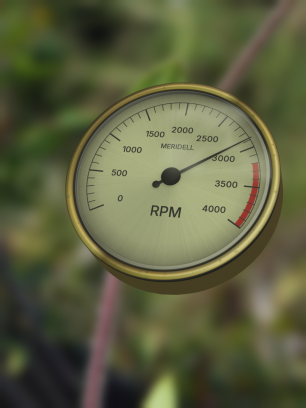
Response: 2900 rpm
